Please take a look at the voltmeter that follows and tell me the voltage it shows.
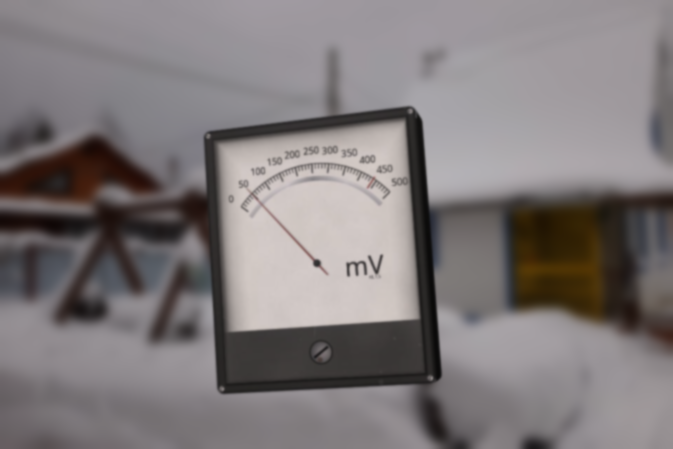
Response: 50 mV
